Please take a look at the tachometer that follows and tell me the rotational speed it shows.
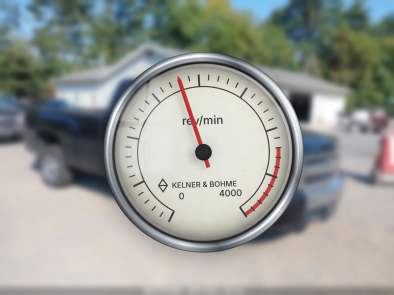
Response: 1800 rpm
